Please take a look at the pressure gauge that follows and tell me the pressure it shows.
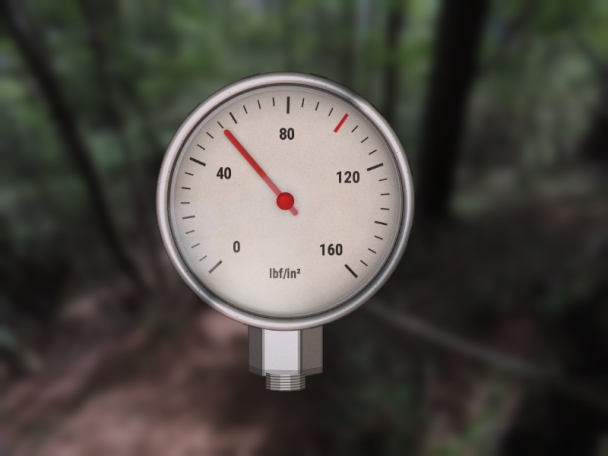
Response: 55 psi
